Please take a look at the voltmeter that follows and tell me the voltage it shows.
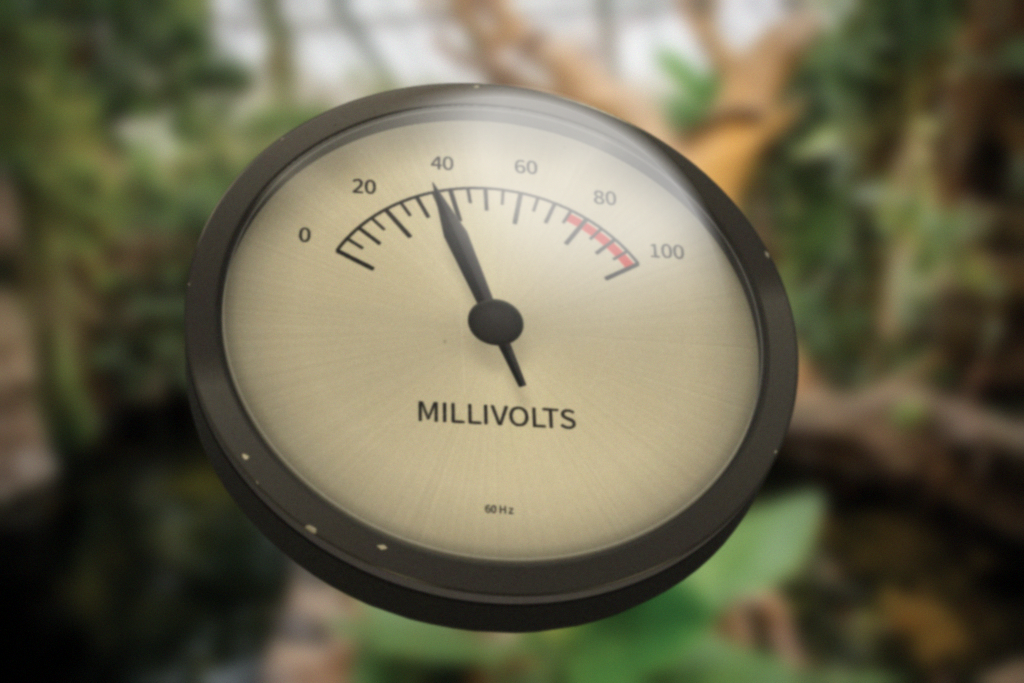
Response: 35 mV
